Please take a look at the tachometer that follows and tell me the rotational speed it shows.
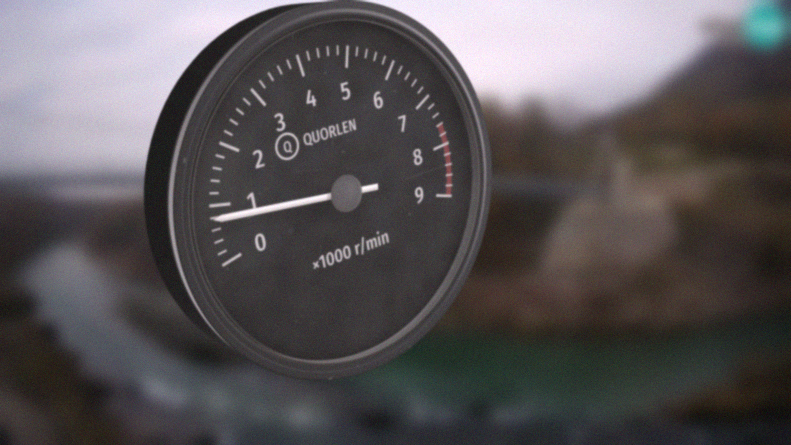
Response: 800 rpm
